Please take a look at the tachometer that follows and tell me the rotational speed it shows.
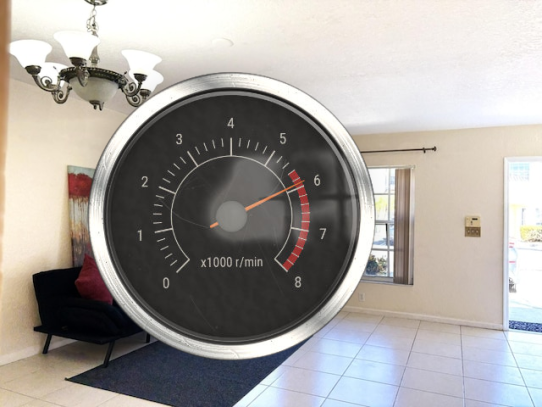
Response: 5900 rpm
